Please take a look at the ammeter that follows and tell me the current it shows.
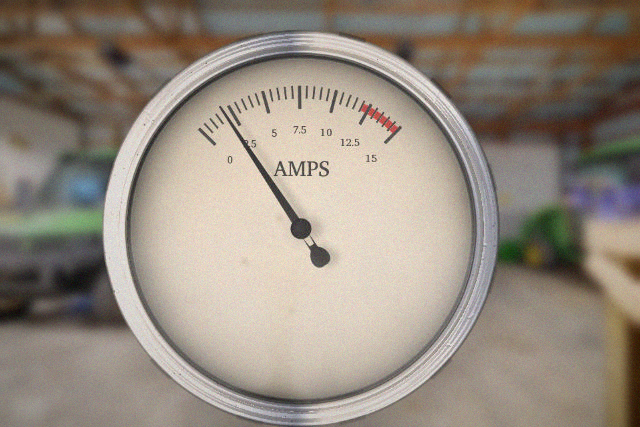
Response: 2 A
